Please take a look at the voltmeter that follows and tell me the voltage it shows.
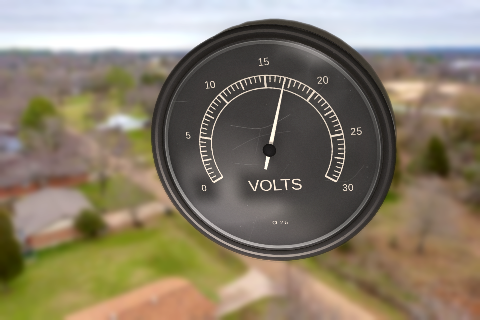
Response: 17 V
